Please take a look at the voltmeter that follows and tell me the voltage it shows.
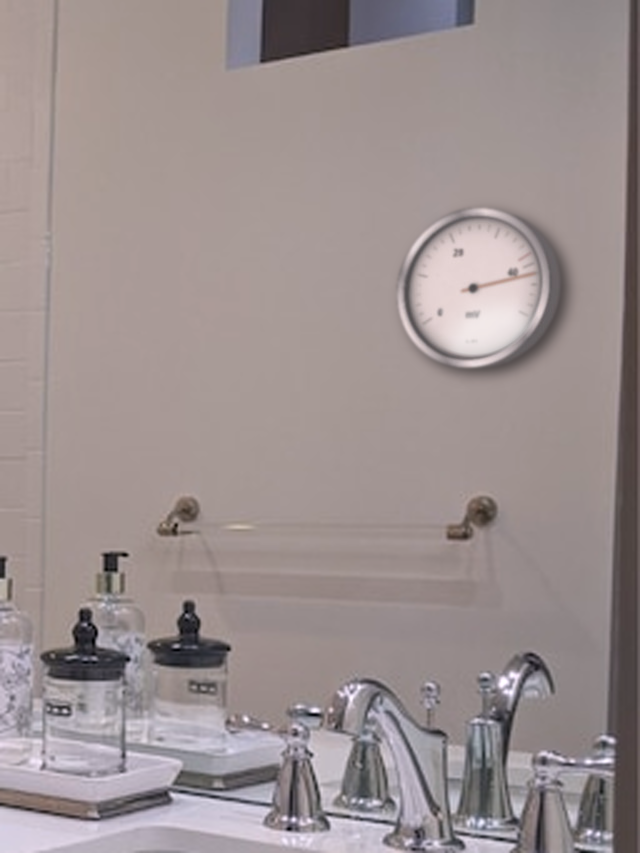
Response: 42 mV
